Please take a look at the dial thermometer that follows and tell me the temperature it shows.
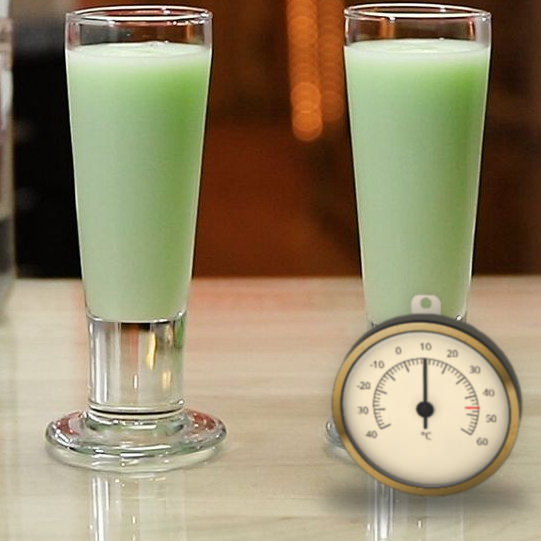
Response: 10 °C
